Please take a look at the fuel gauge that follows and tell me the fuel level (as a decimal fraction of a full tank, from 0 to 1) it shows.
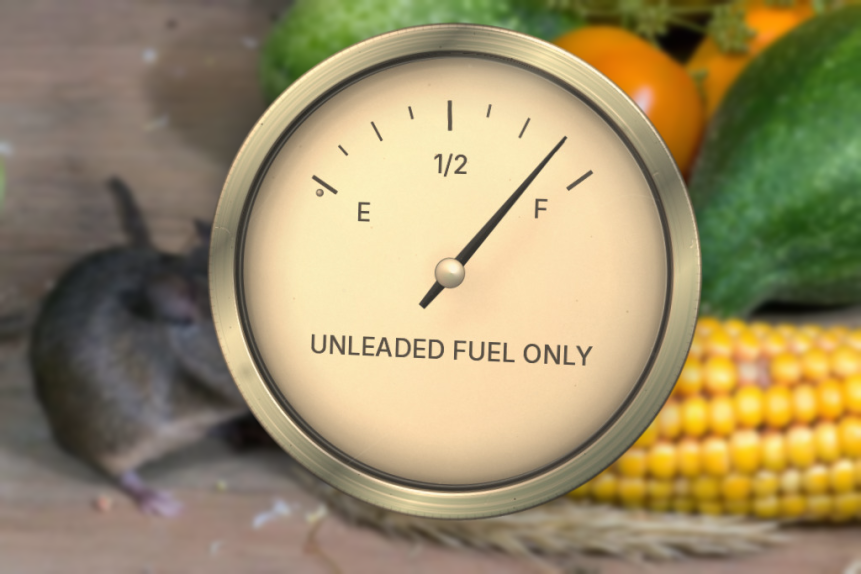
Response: 0.875
